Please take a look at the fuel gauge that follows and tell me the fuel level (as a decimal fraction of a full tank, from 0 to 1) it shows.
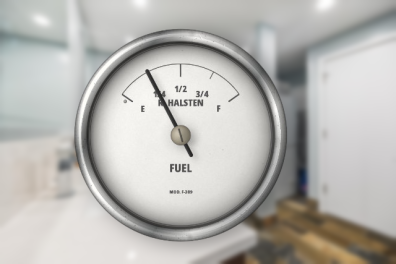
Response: 0.25
